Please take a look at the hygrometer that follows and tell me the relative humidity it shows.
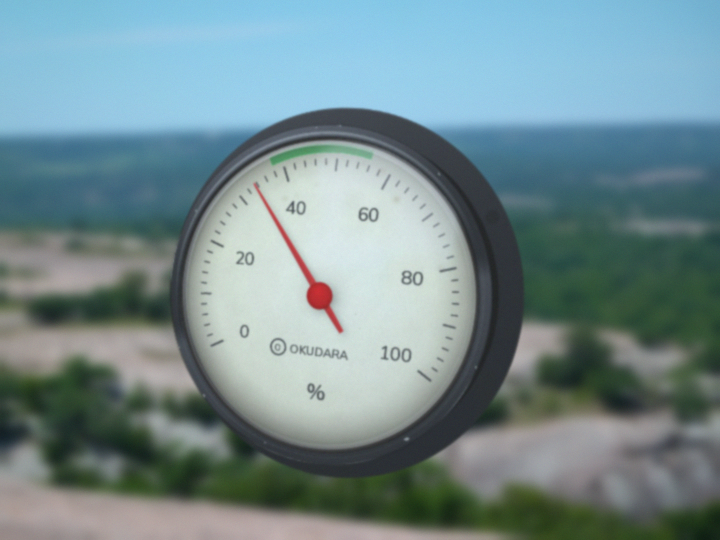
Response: 34 %
